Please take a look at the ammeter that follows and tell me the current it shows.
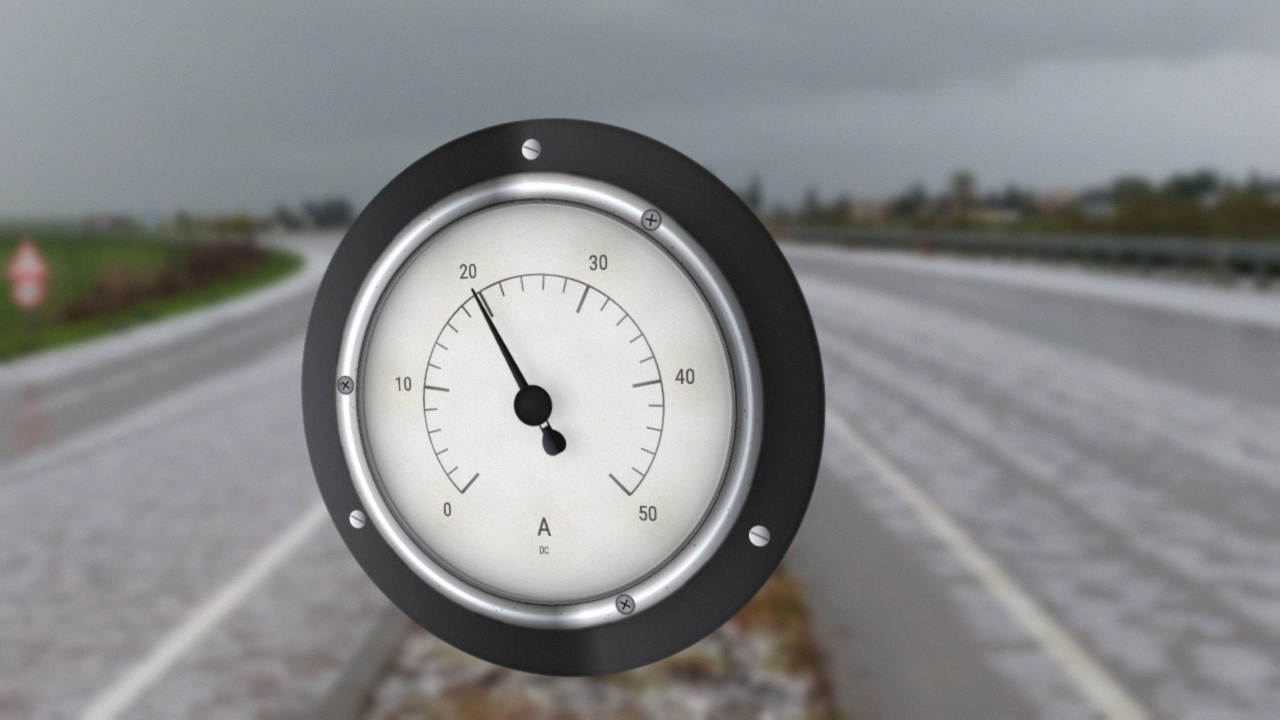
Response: 20 A
